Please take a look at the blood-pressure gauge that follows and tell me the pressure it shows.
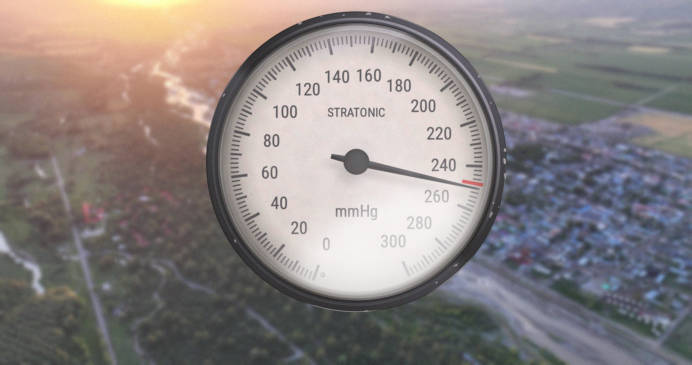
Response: 250 mmHg
